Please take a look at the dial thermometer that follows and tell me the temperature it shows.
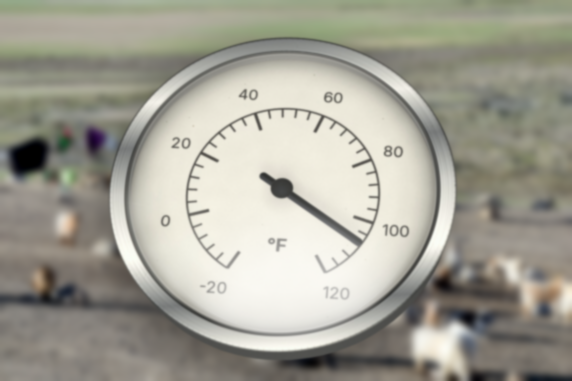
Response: 108 °F
